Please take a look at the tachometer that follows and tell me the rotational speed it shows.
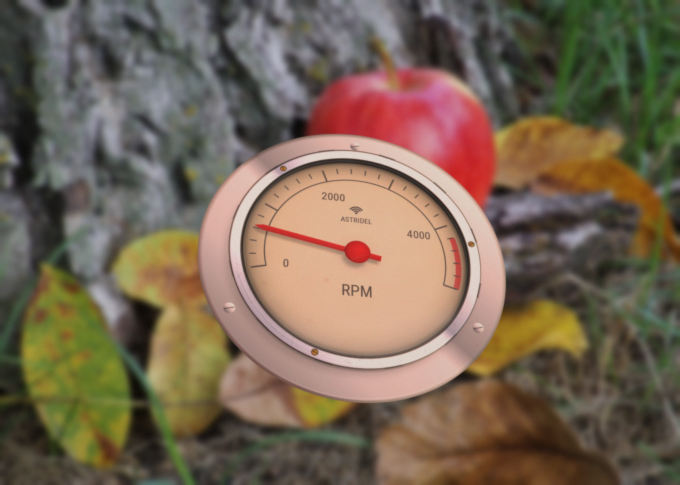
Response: 600 rpm
